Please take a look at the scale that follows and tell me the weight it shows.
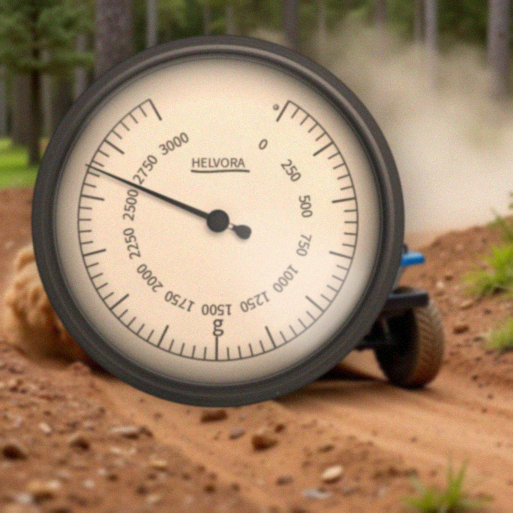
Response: 2625 g
